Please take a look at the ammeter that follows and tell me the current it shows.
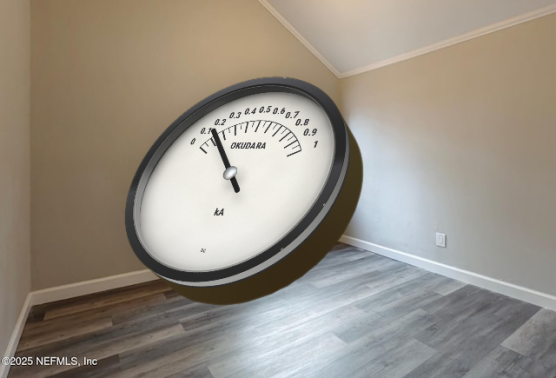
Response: 0.15 kA
